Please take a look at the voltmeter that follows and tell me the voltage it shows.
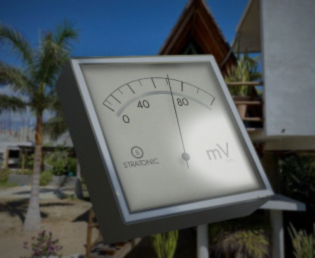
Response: 70 mV
